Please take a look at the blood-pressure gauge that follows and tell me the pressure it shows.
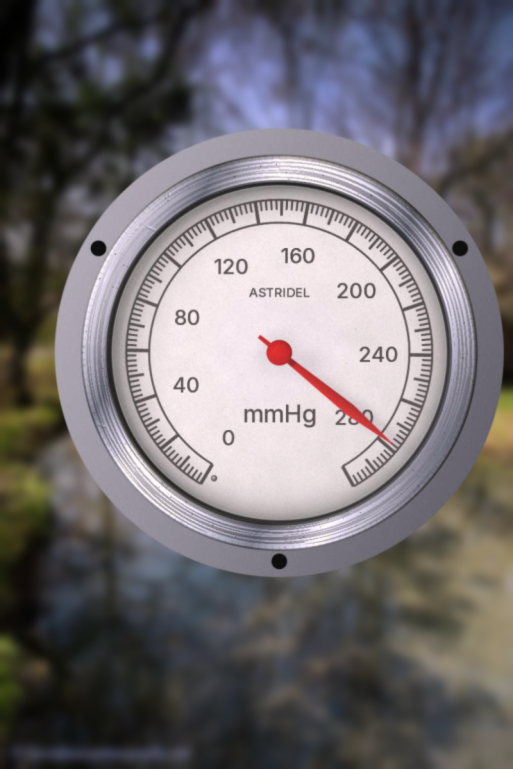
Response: 278 mmHg
